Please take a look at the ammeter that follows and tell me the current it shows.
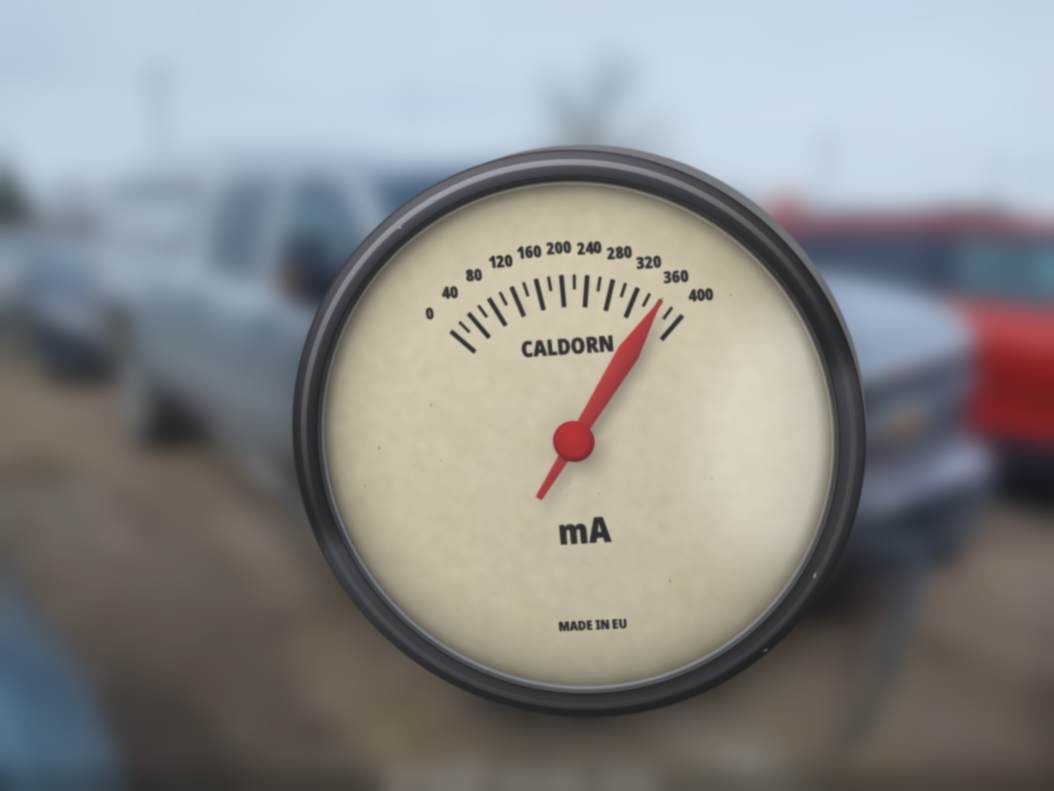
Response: 360 mA
